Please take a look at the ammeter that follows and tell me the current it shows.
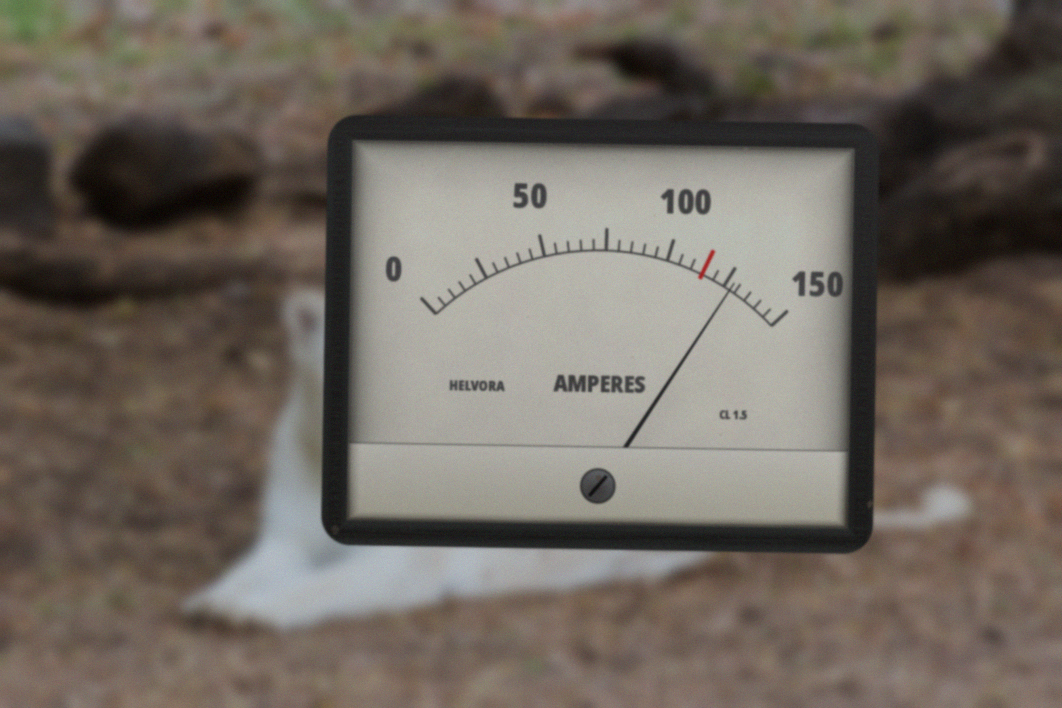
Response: 127.5 A
